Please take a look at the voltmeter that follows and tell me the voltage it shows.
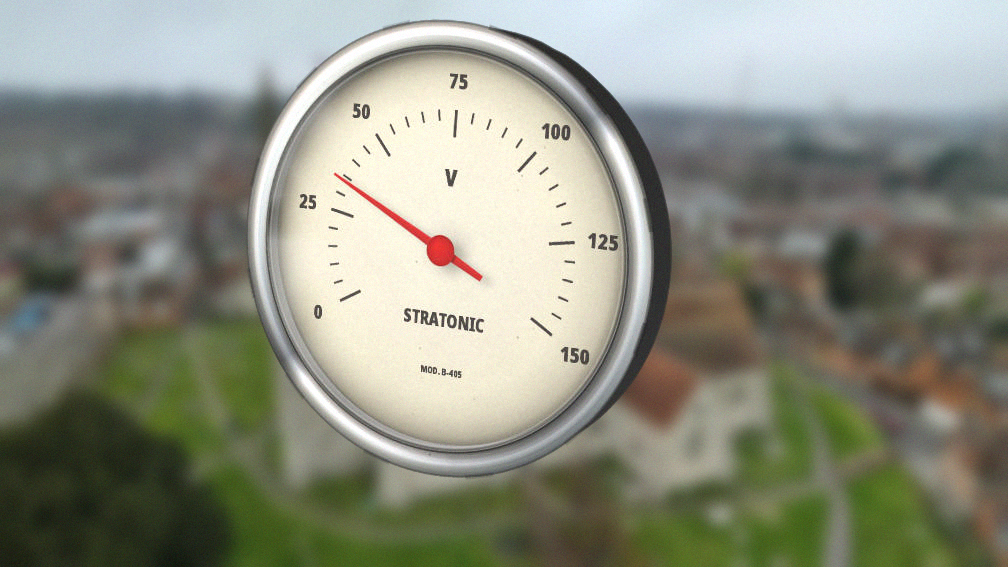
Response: 35 V
